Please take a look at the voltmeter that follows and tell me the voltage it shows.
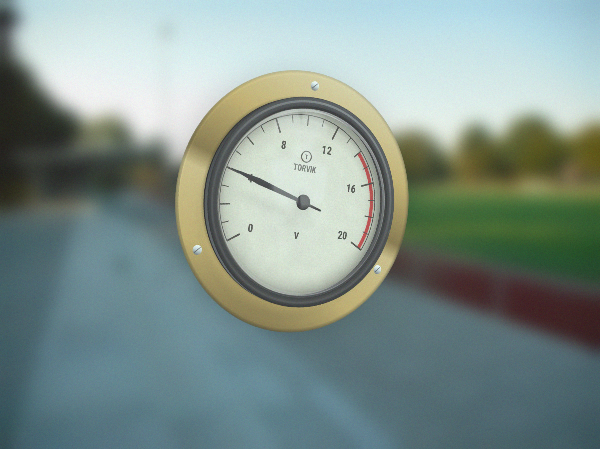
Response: 4 V
